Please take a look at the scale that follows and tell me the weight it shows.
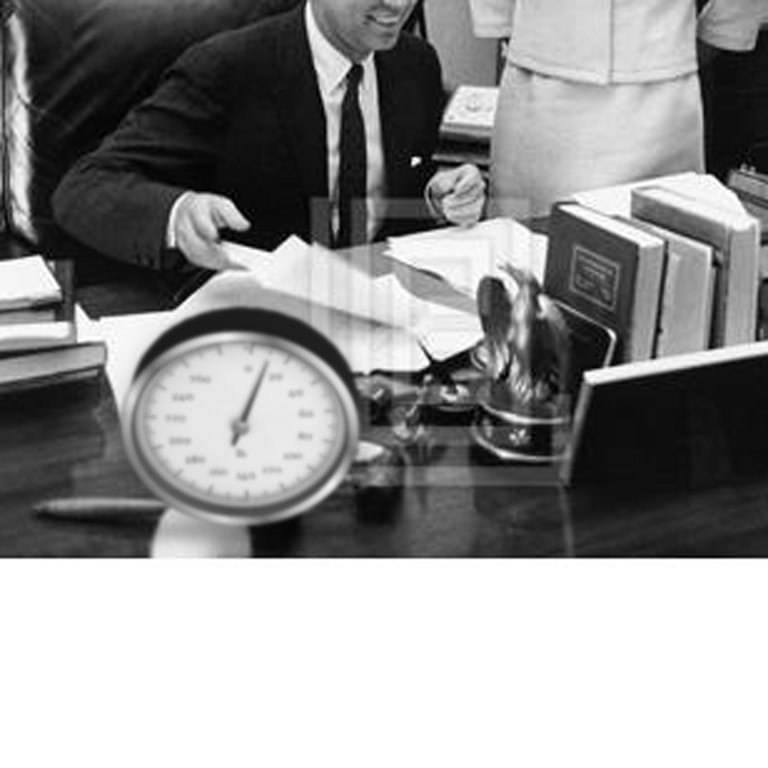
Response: 10 lb
